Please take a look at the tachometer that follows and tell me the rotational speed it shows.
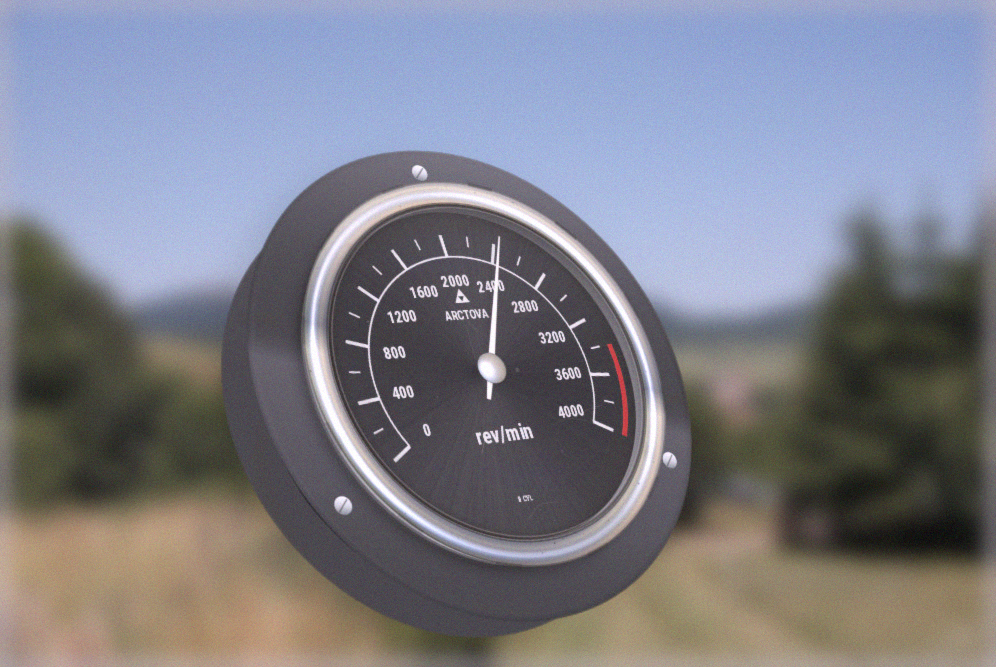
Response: 2400 rpm
